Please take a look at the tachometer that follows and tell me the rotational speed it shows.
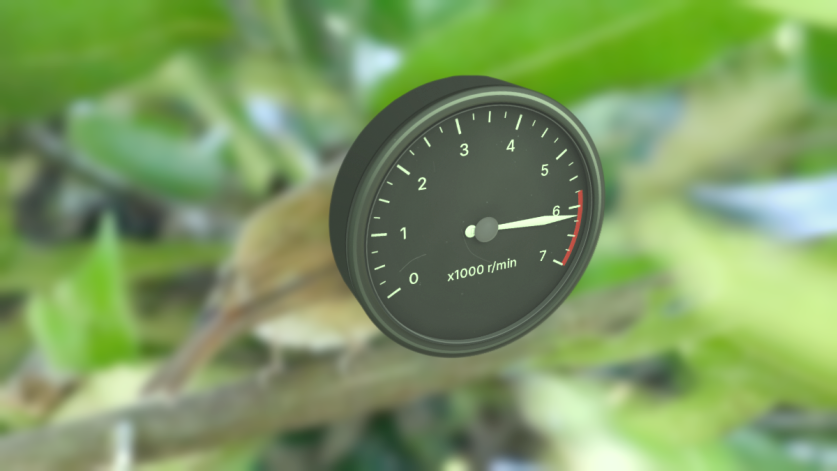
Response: 6125 rpm
